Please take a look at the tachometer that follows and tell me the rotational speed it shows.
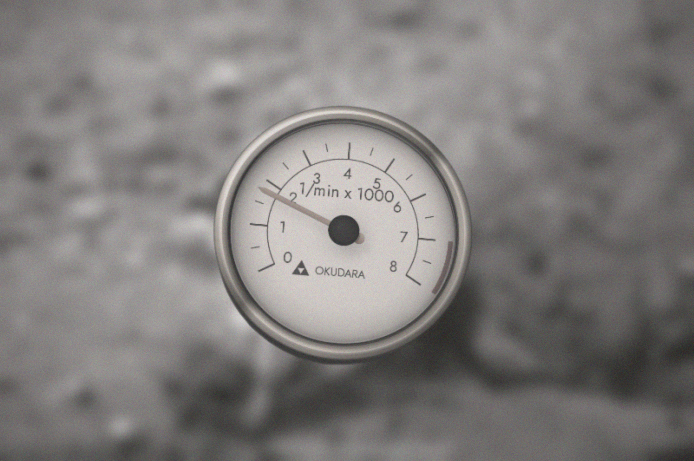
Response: 1750 rpm
